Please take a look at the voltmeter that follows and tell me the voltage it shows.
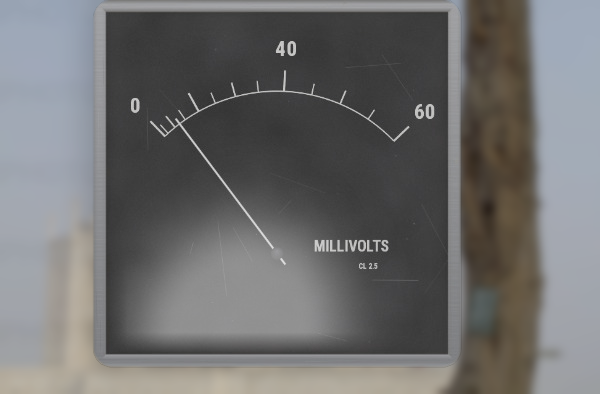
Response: 12.5 mV
